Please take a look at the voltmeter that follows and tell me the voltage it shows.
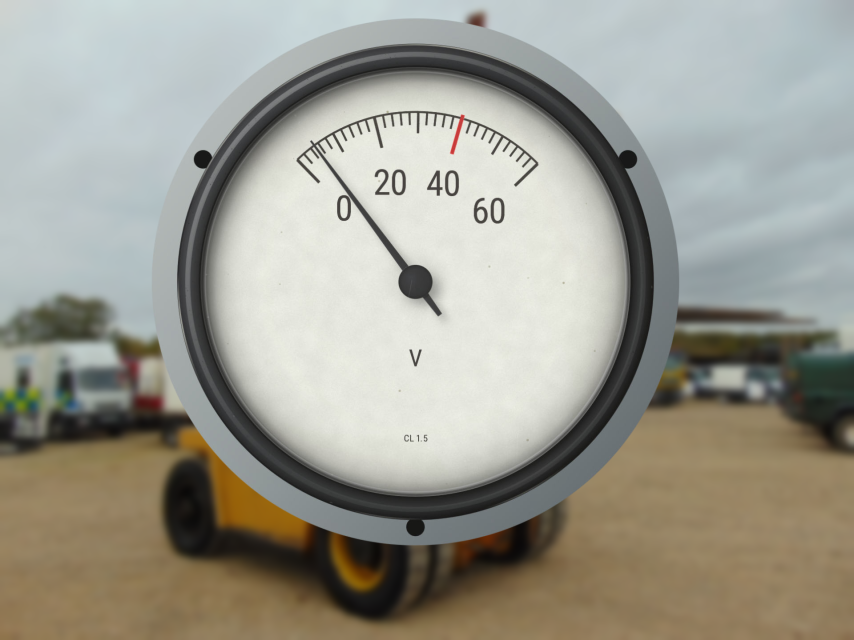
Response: 5 V
